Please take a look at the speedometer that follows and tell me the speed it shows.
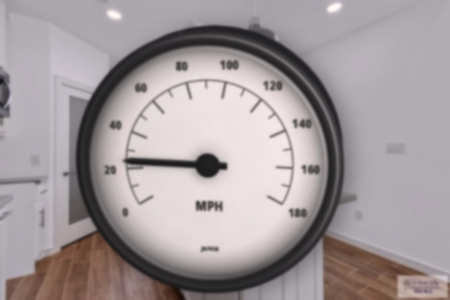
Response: 25 mph
